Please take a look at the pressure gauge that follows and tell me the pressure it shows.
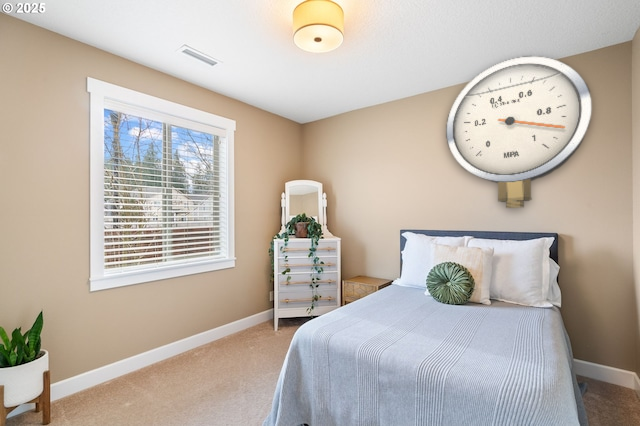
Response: 0.9 MPa
